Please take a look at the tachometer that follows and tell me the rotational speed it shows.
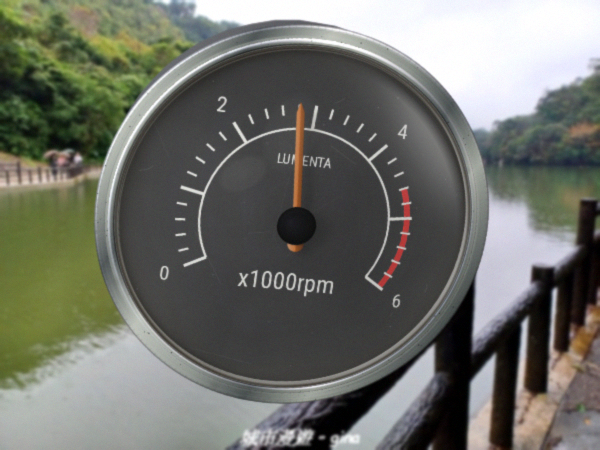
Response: 2800 rpm
